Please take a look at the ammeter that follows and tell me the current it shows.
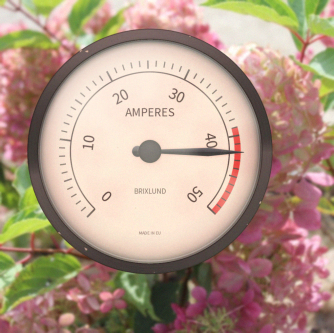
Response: 42 A
